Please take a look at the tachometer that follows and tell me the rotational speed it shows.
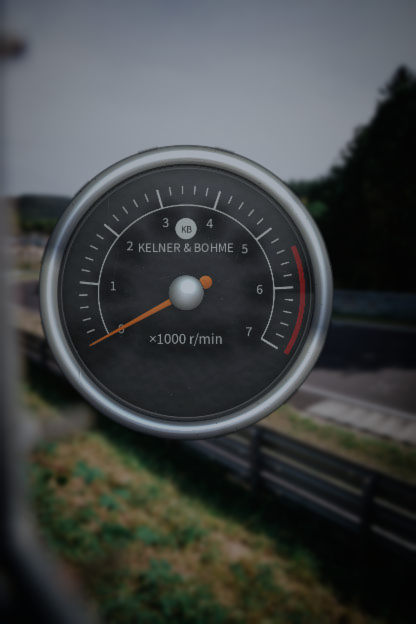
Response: 0 rpm
